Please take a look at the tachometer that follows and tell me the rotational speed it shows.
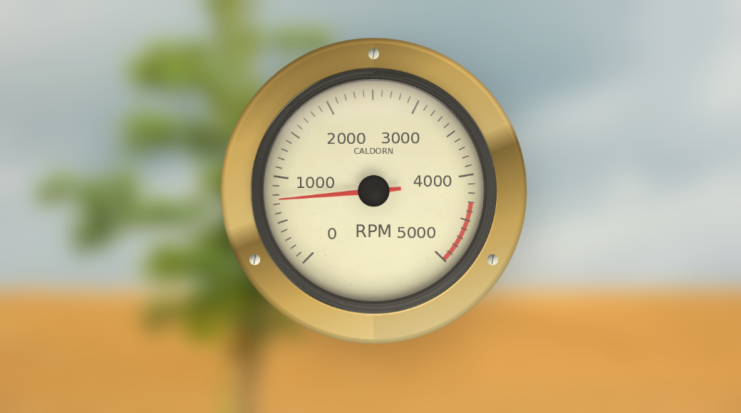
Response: 750 rpm
